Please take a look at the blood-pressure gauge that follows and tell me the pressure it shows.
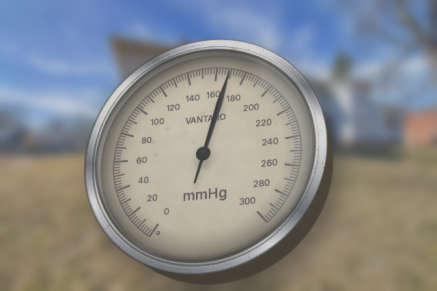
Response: 170 mmHg
